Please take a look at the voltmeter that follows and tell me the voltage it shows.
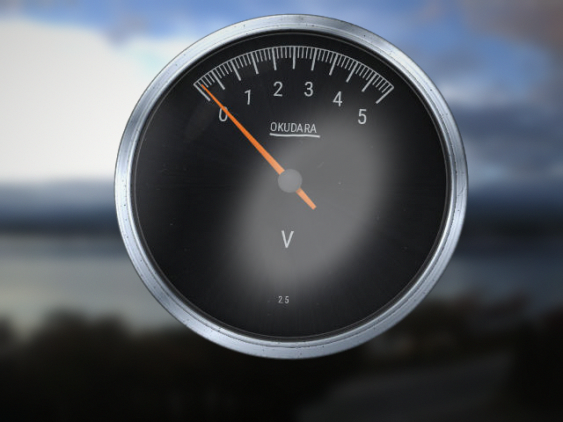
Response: 0.1 V
